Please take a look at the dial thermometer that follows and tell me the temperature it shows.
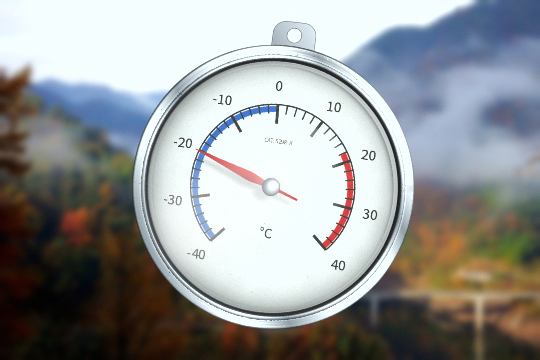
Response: -20 °C
